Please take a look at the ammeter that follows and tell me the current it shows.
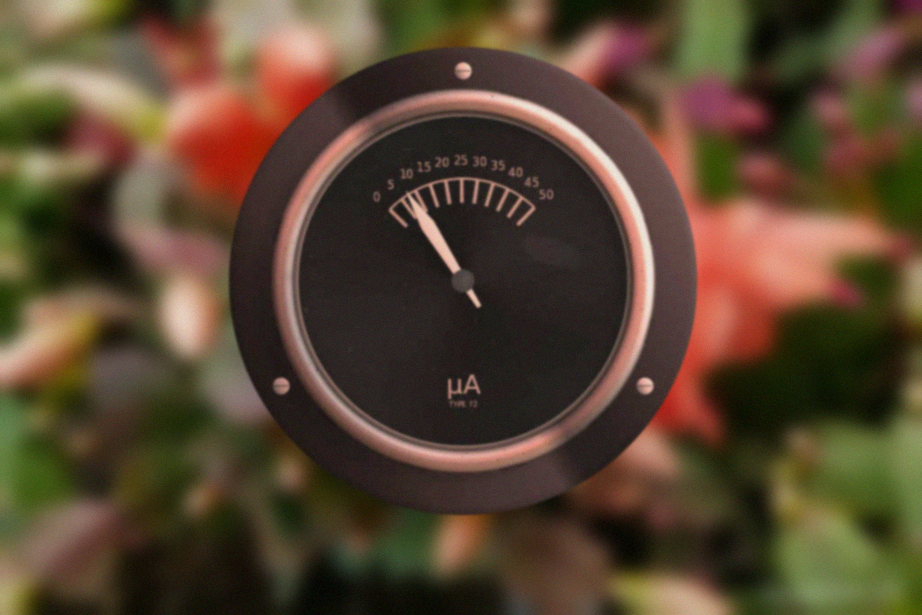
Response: 7.5 µA
